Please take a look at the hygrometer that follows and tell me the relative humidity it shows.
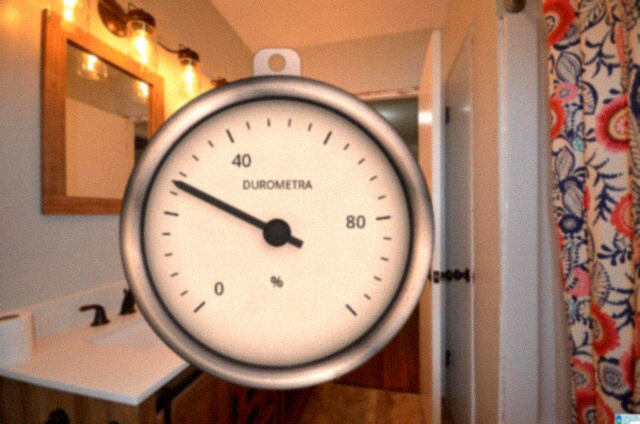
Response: 26 %
